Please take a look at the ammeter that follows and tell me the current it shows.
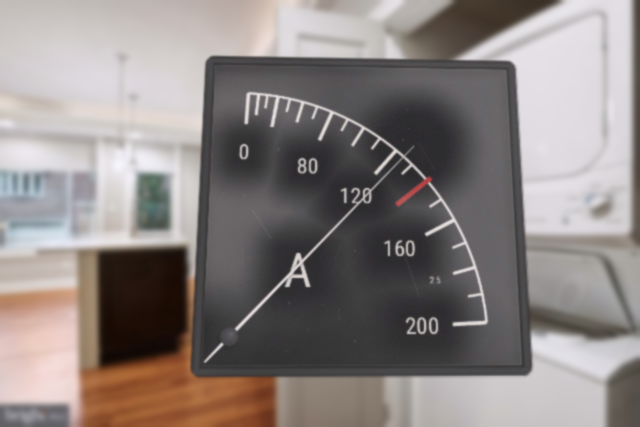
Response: 125 A
